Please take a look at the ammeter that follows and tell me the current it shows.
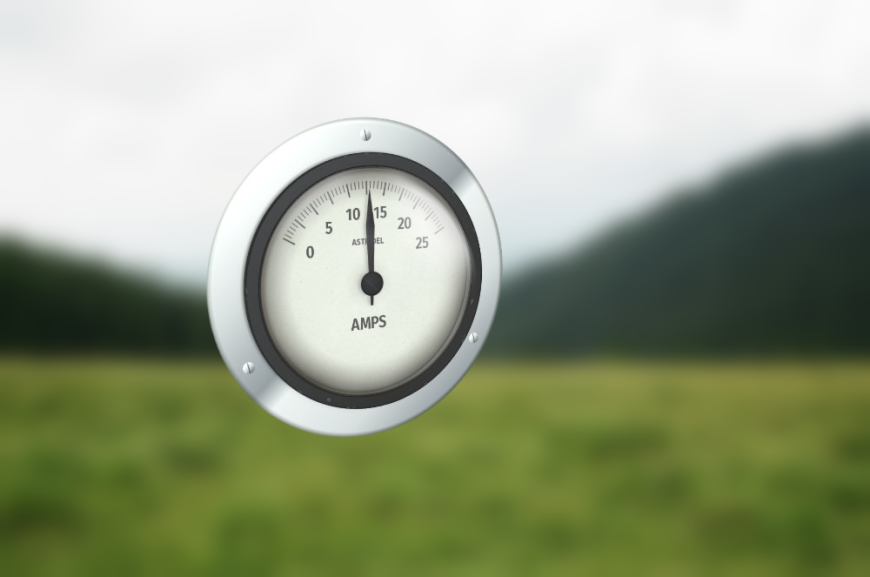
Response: 12.5 A
